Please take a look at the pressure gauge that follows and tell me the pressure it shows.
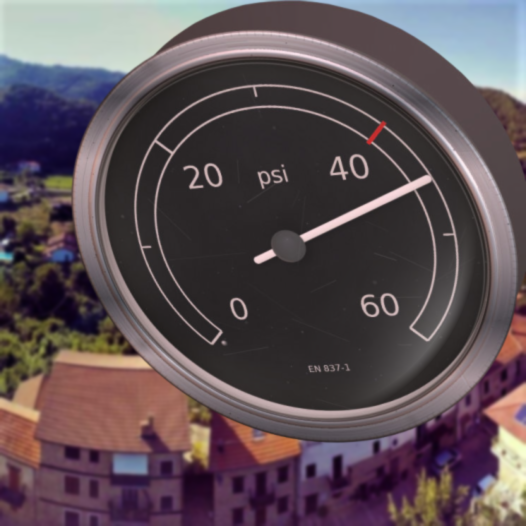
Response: 45 psi
